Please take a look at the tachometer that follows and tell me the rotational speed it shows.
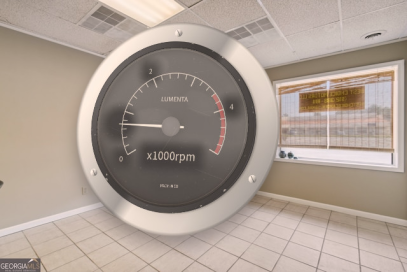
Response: 700 rpm
